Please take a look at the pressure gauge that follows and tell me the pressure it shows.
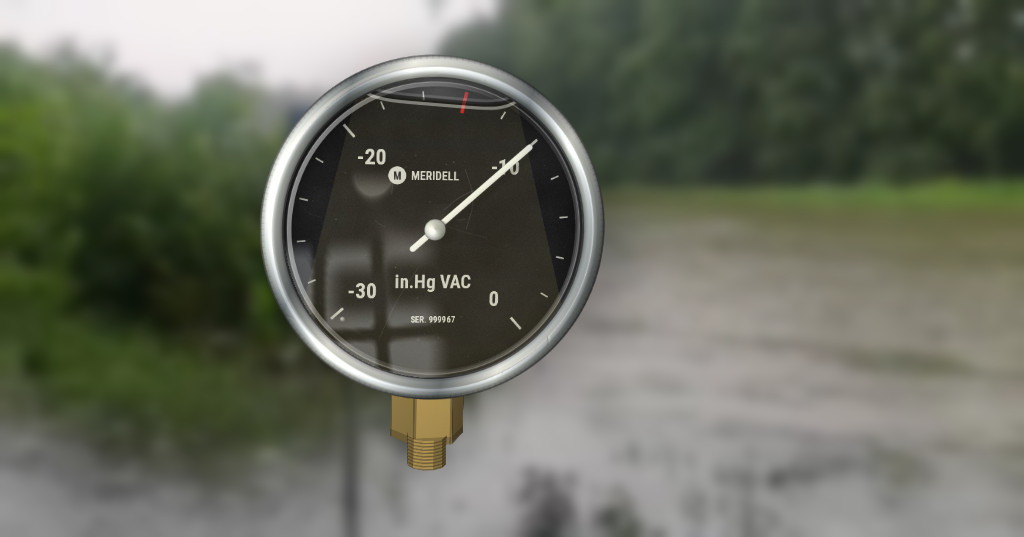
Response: -10 inHg
